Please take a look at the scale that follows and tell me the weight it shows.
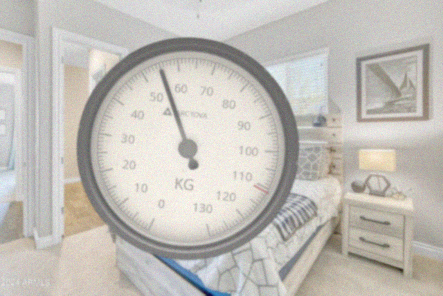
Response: 55 kg
